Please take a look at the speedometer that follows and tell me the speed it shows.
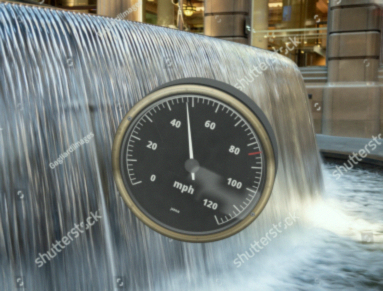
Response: 48 mph
